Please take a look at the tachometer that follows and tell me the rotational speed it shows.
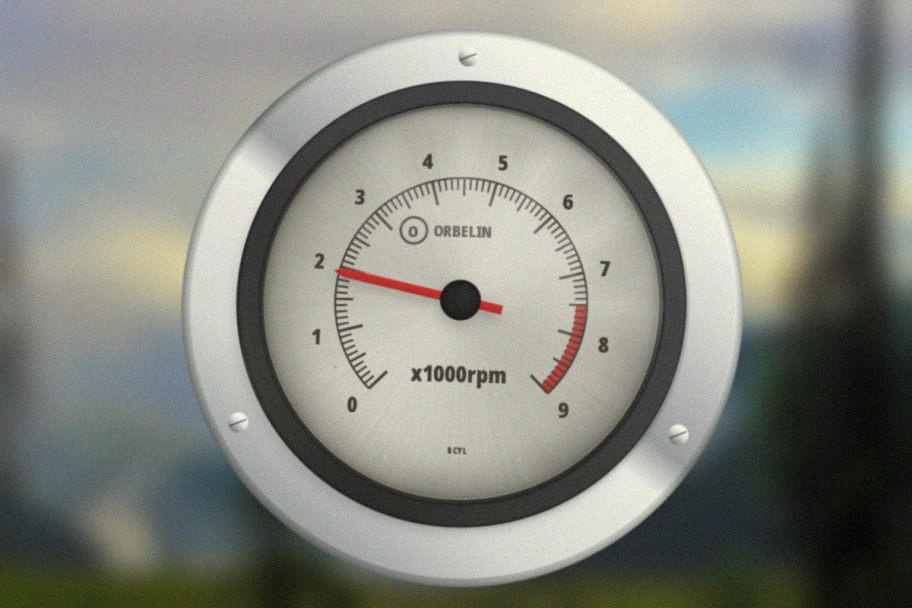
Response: 1900 rpm
